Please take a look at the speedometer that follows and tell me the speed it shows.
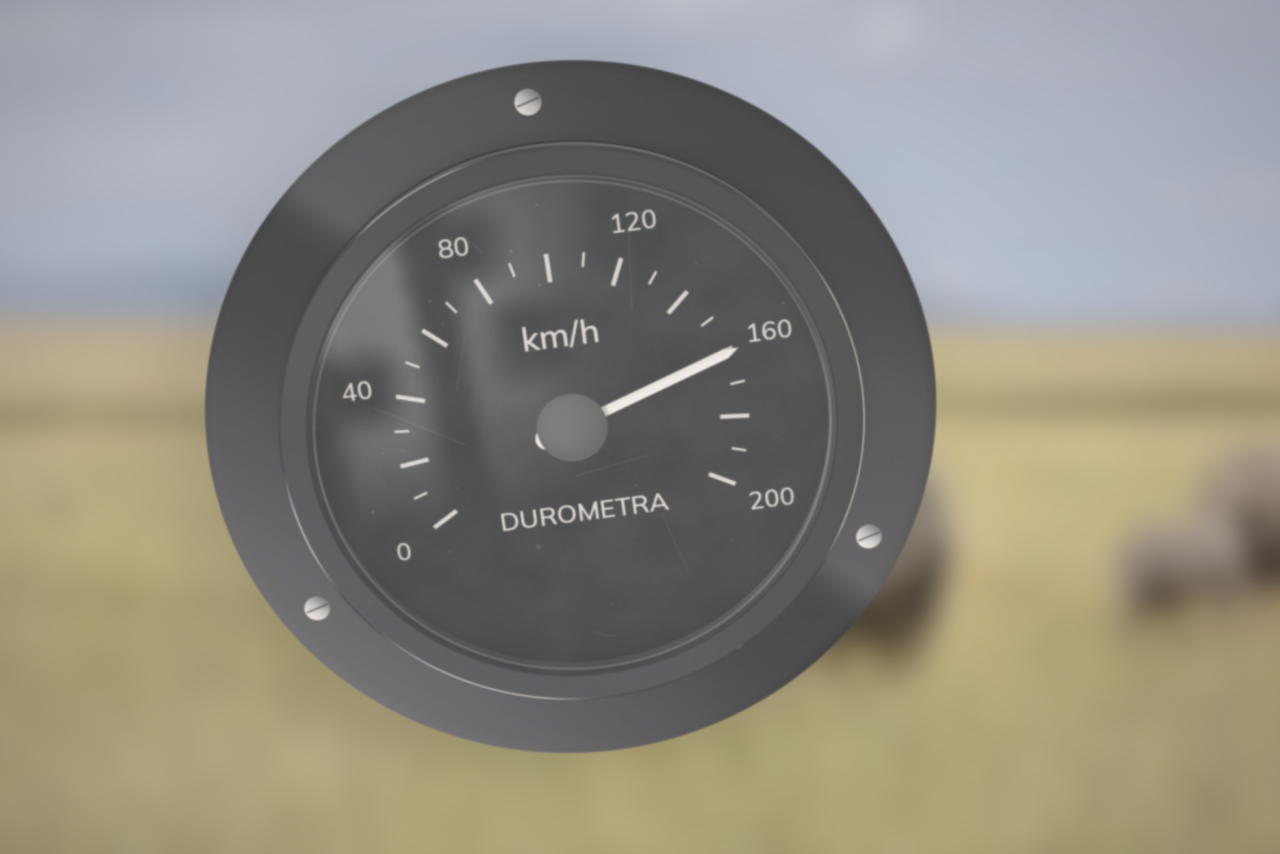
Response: 160 km/h
